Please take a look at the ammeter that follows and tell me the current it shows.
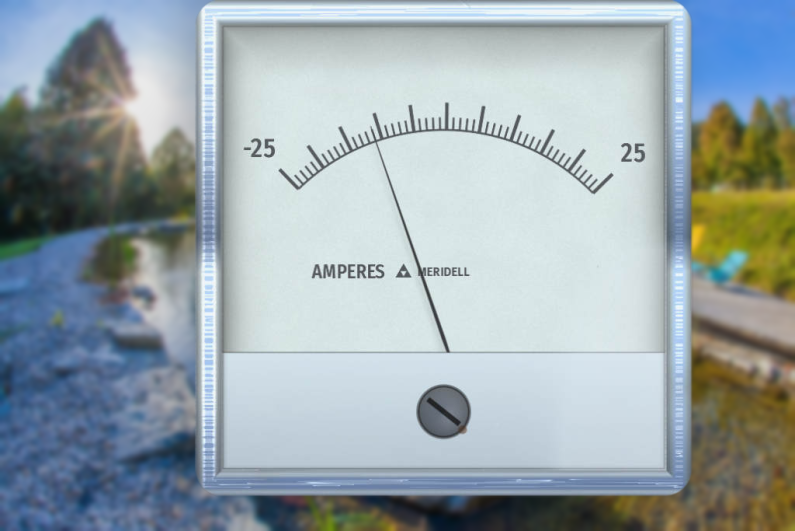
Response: -11 A
